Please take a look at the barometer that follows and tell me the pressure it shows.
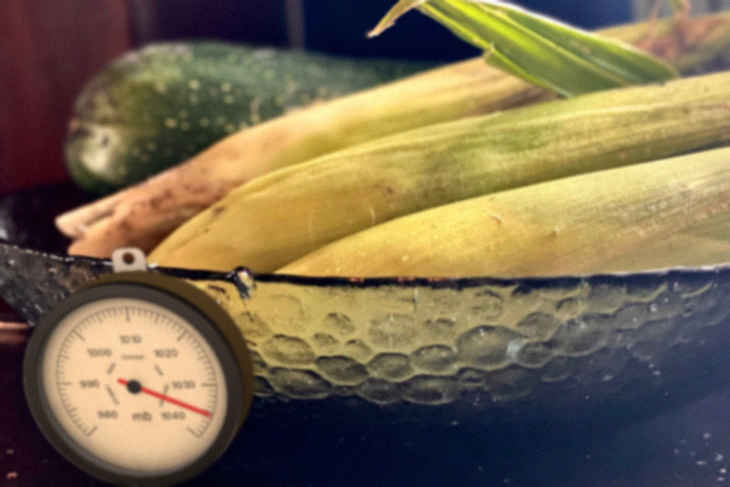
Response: 1035 mbar
